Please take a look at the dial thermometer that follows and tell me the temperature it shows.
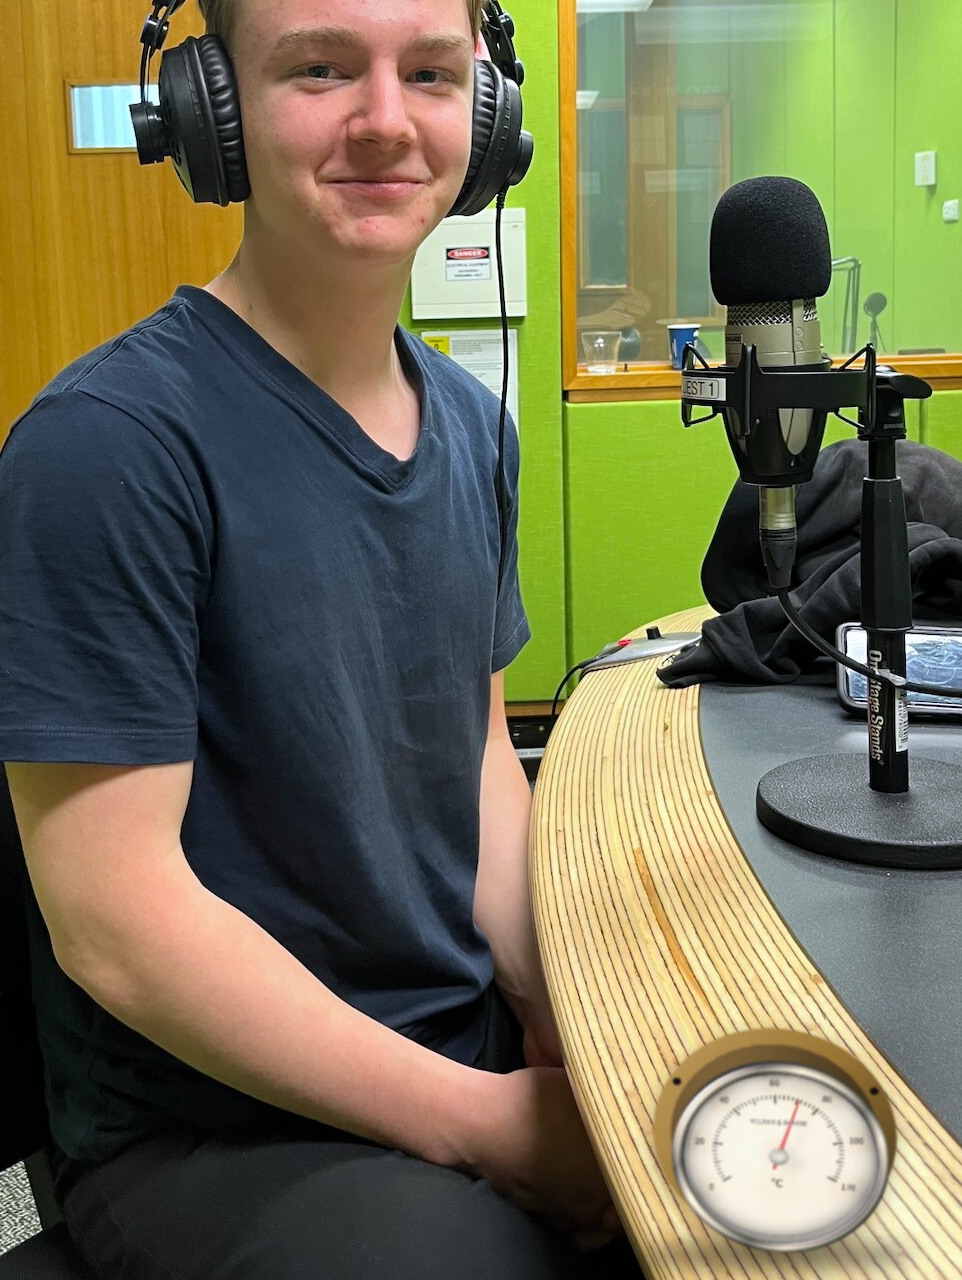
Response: 70 °C
